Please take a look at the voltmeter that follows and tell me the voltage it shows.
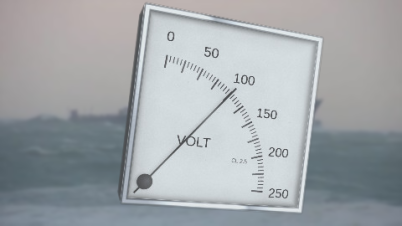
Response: 100 V
